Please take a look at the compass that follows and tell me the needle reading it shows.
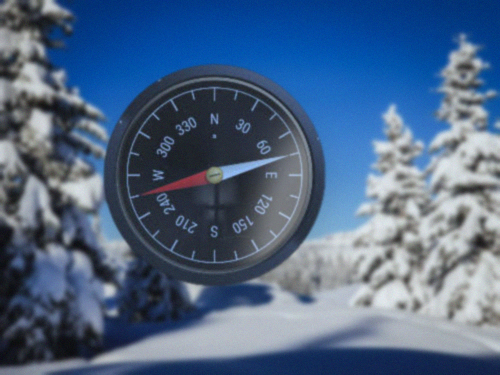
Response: 255 °
